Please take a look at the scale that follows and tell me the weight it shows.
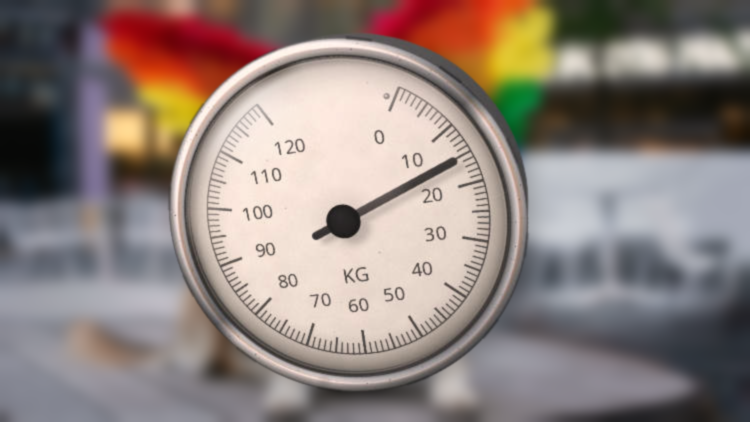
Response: 15 kg
